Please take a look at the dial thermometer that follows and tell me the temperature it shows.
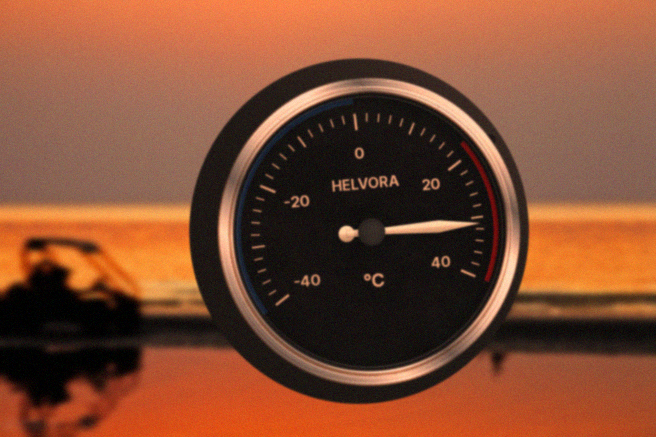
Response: 31 °C
